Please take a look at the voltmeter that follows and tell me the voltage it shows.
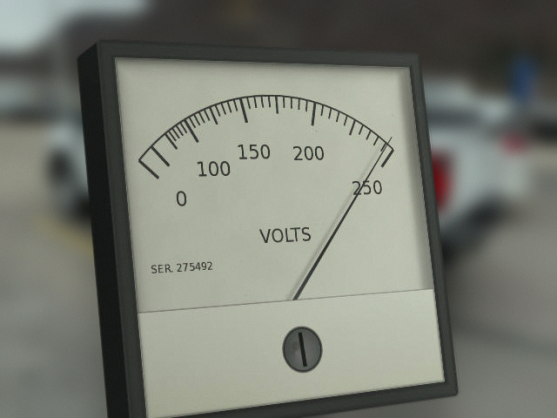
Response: 245 V
